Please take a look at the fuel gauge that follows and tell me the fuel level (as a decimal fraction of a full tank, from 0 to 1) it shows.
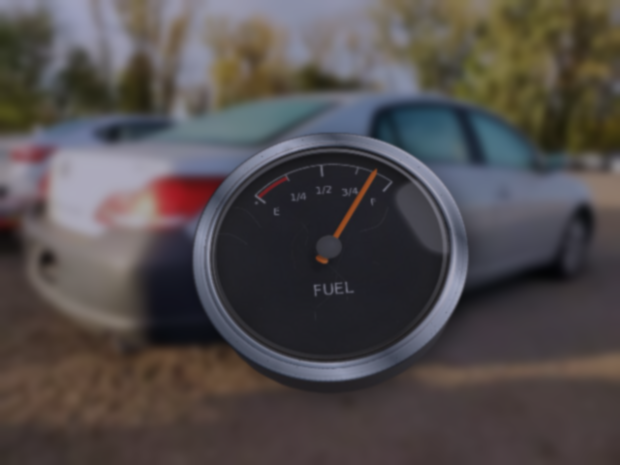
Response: 0.875
